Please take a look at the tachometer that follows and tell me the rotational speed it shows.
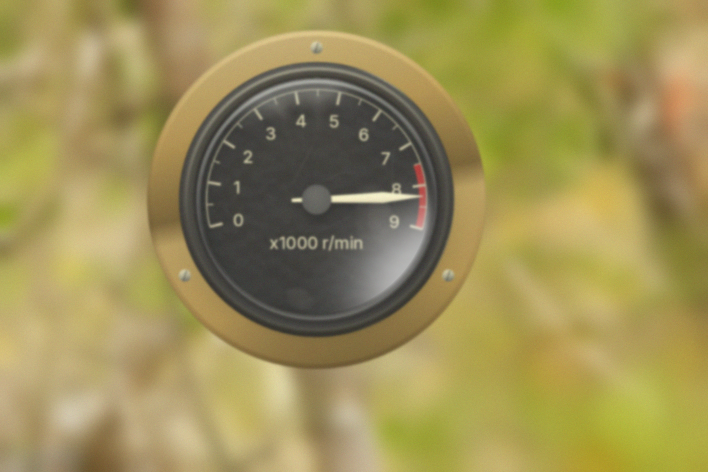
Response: 8250 rpm
